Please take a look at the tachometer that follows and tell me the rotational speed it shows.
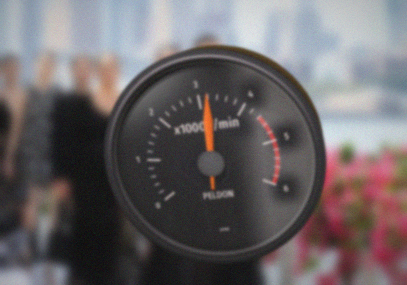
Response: 3200 rpm
